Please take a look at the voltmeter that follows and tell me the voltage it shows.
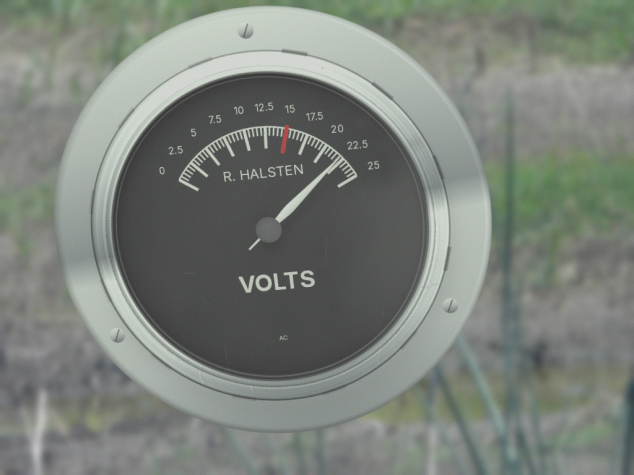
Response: 22 V
